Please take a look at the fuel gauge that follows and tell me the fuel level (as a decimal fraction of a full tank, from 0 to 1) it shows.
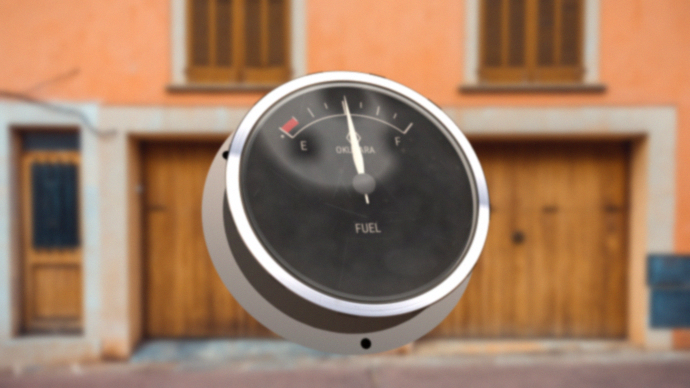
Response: 0.5
